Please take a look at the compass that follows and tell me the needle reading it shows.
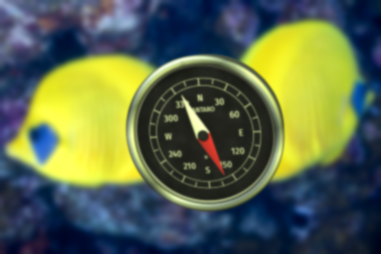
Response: 157.5 °
